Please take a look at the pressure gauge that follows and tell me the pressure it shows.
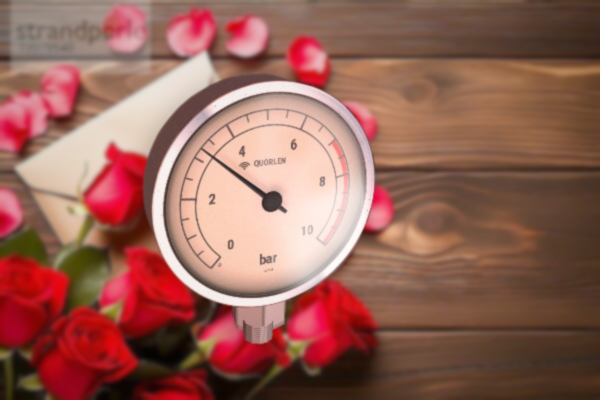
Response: 3.25 bar
